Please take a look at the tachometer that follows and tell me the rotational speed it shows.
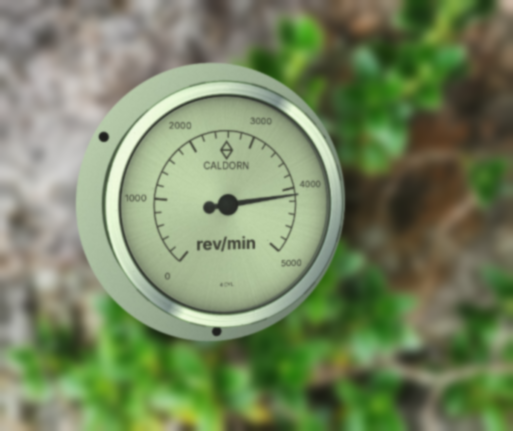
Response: 4100 rpm
